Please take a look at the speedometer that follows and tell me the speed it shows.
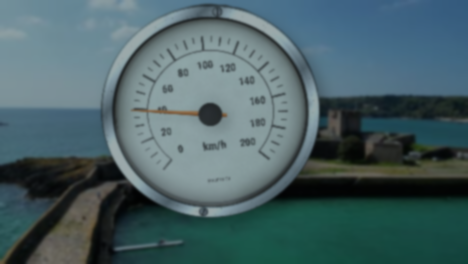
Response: 40 km/h
